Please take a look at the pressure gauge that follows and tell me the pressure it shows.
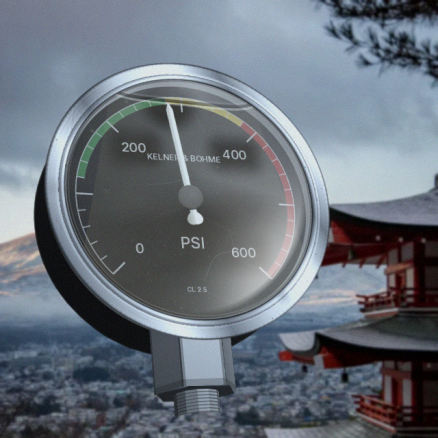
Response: 280 psi
